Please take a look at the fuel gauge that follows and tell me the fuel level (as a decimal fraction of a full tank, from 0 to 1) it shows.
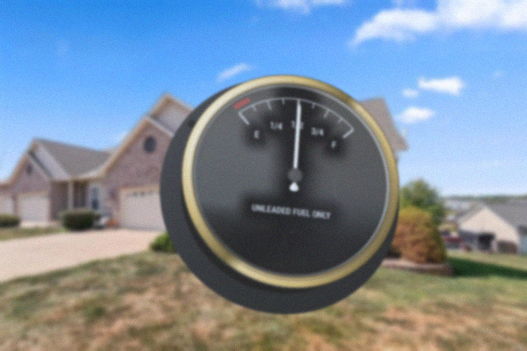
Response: 0.5
